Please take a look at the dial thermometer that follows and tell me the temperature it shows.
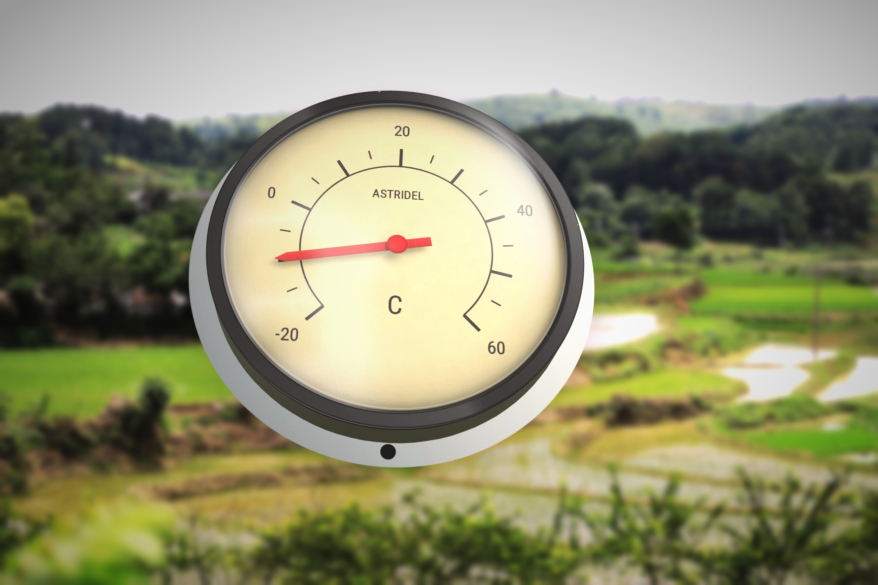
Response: -10 °C
